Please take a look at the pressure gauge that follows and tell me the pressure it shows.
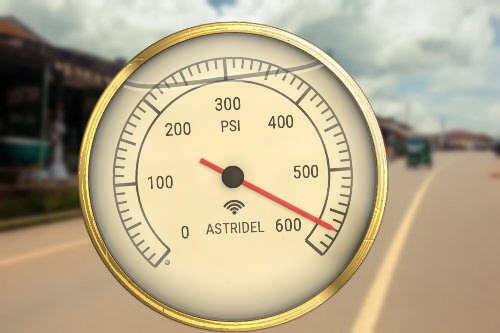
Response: 570 psi
